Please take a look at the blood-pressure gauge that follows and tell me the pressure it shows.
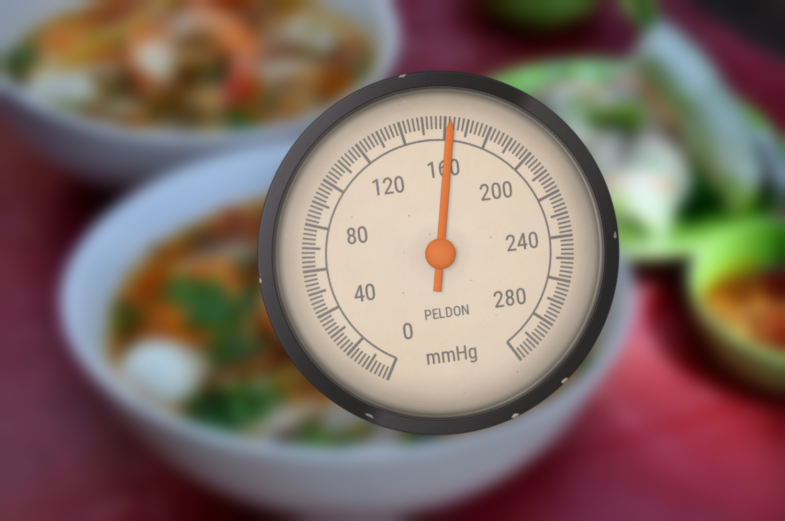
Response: 162 mmHg
